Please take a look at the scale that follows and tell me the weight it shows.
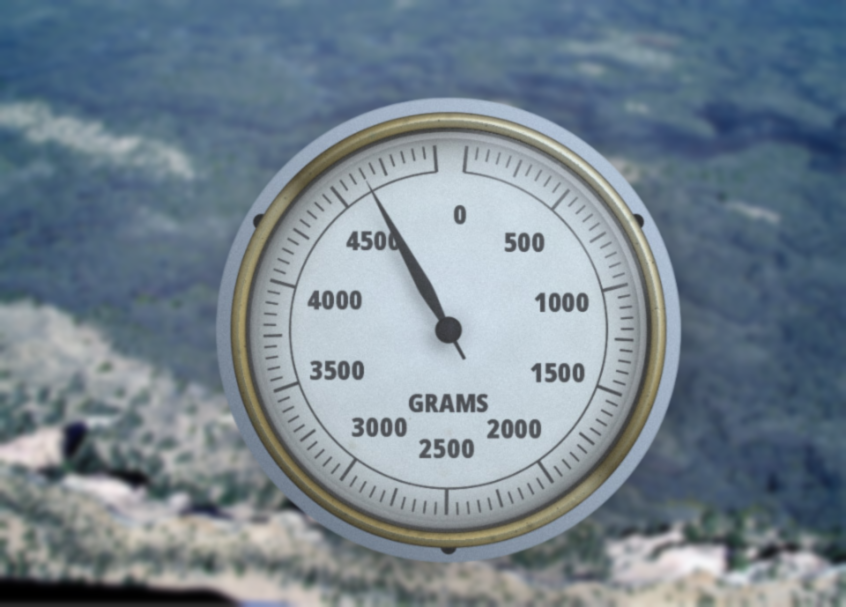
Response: 4650 g
